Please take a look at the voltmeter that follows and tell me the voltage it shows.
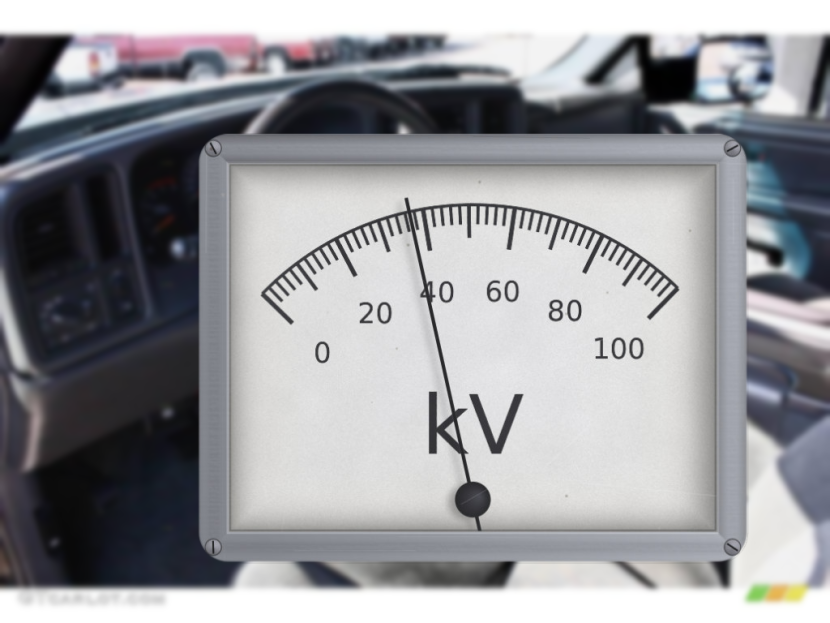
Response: 37 kV
